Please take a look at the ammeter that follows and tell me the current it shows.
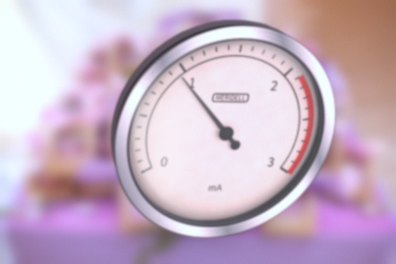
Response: 0.95 mA
